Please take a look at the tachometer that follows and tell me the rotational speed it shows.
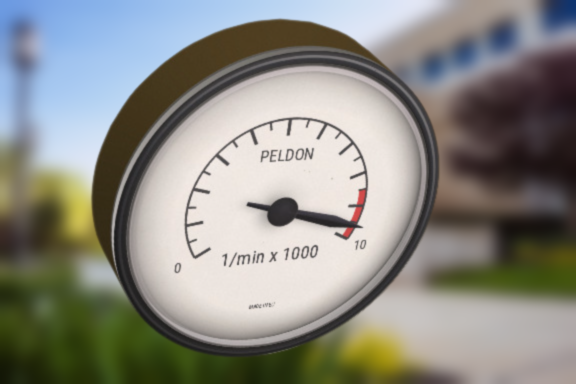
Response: 9500 rpm
